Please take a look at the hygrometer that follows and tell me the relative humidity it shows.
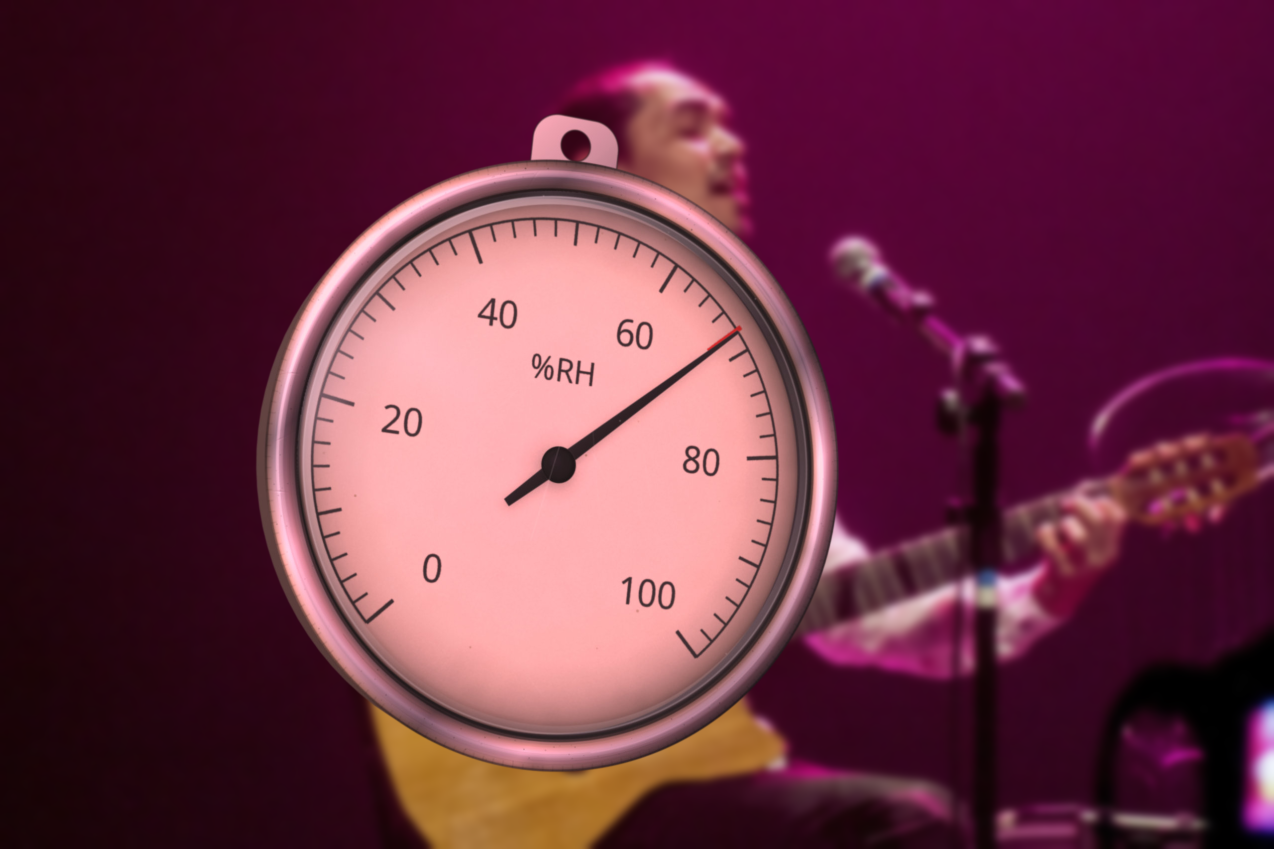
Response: 68 %
